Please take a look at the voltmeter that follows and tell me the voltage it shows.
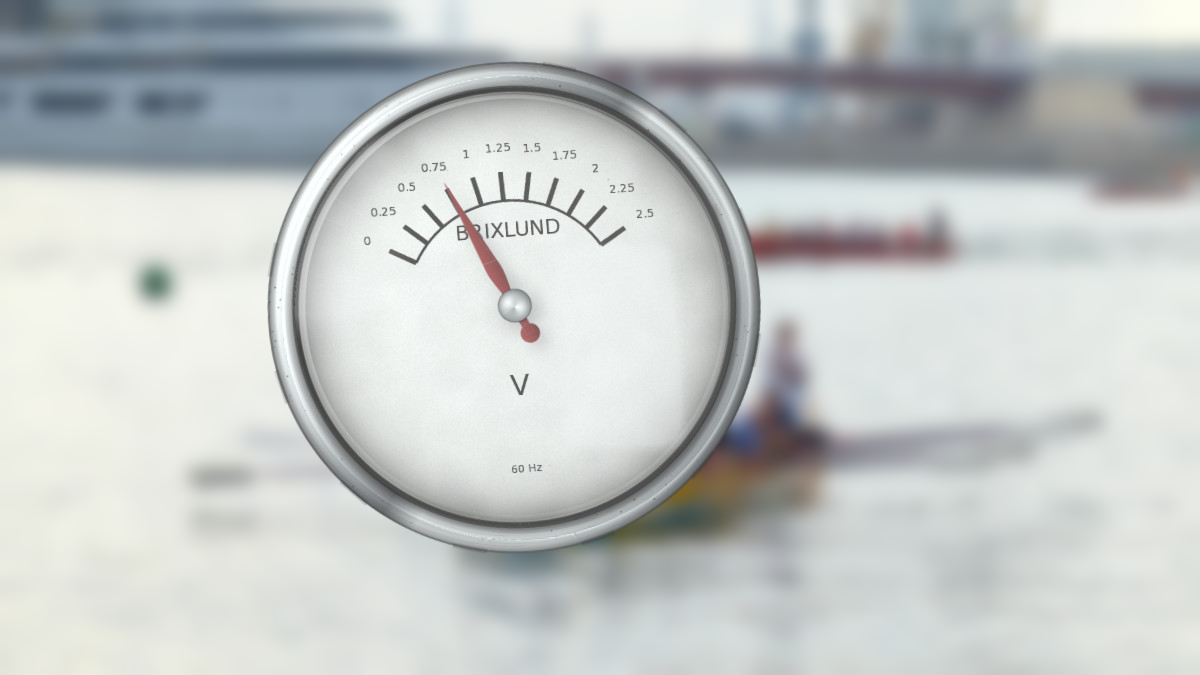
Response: 0.75 V
